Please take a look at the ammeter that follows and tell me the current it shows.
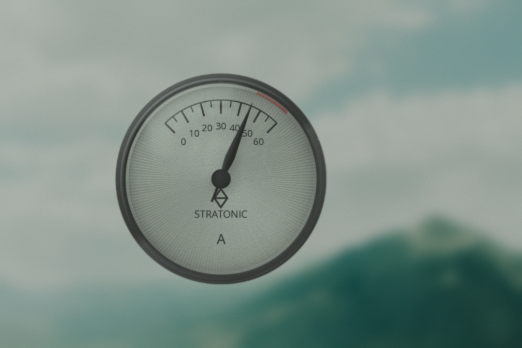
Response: 45 A
